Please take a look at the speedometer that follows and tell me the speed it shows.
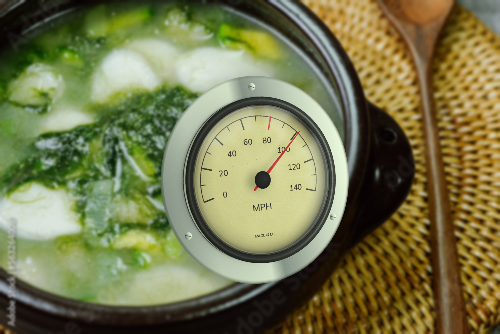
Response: 100 mph
